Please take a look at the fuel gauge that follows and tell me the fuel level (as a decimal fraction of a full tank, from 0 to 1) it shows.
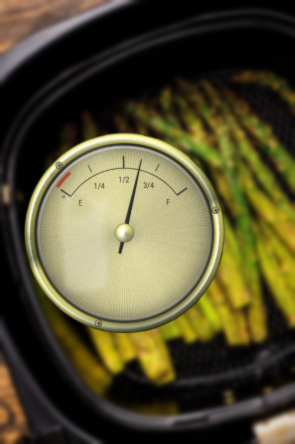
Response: 0.625
